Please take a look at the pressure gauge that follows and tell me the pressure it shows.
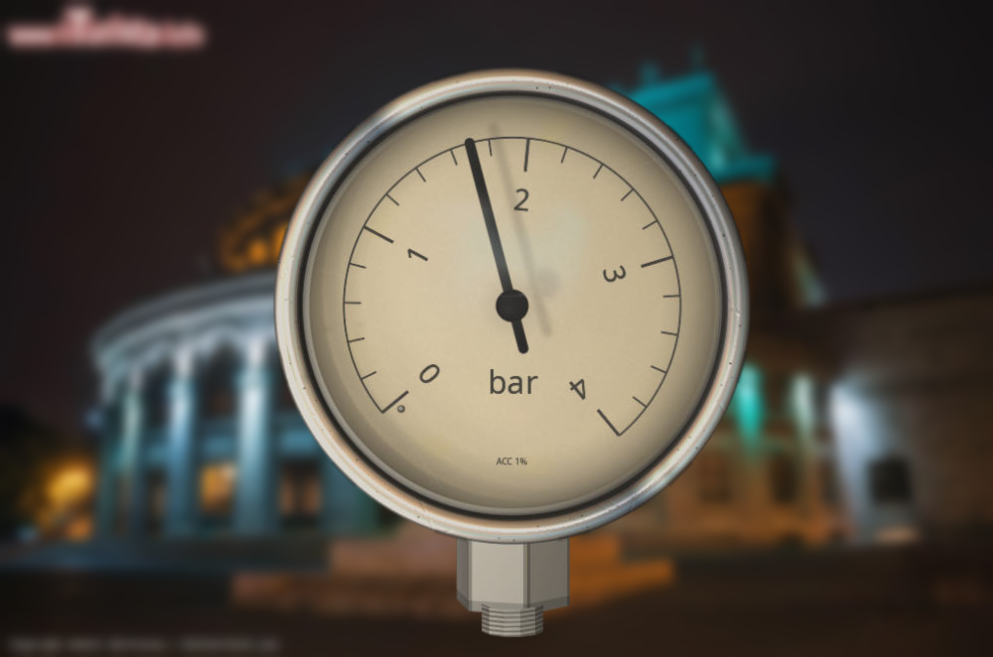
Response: 1.7 bar
